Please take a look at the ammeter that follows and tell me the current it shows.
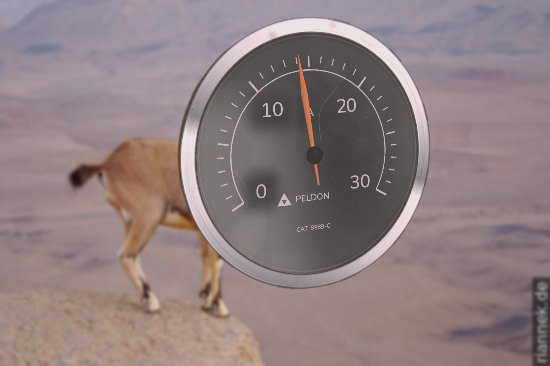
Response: 14 A
